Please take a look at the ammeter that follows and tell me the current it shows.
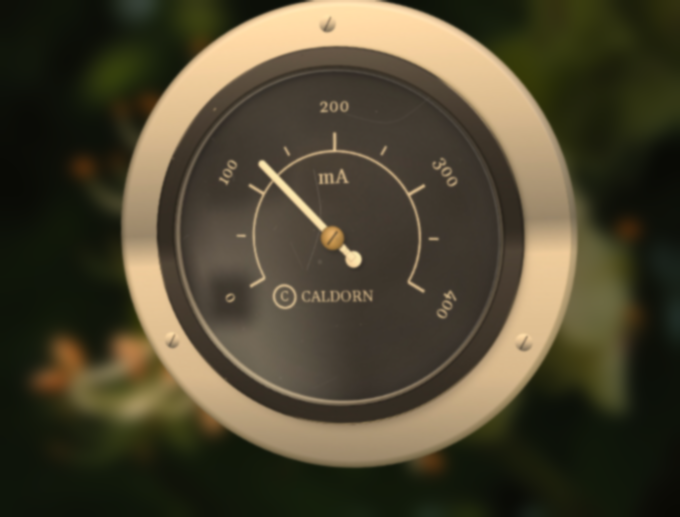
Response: 125 mA
